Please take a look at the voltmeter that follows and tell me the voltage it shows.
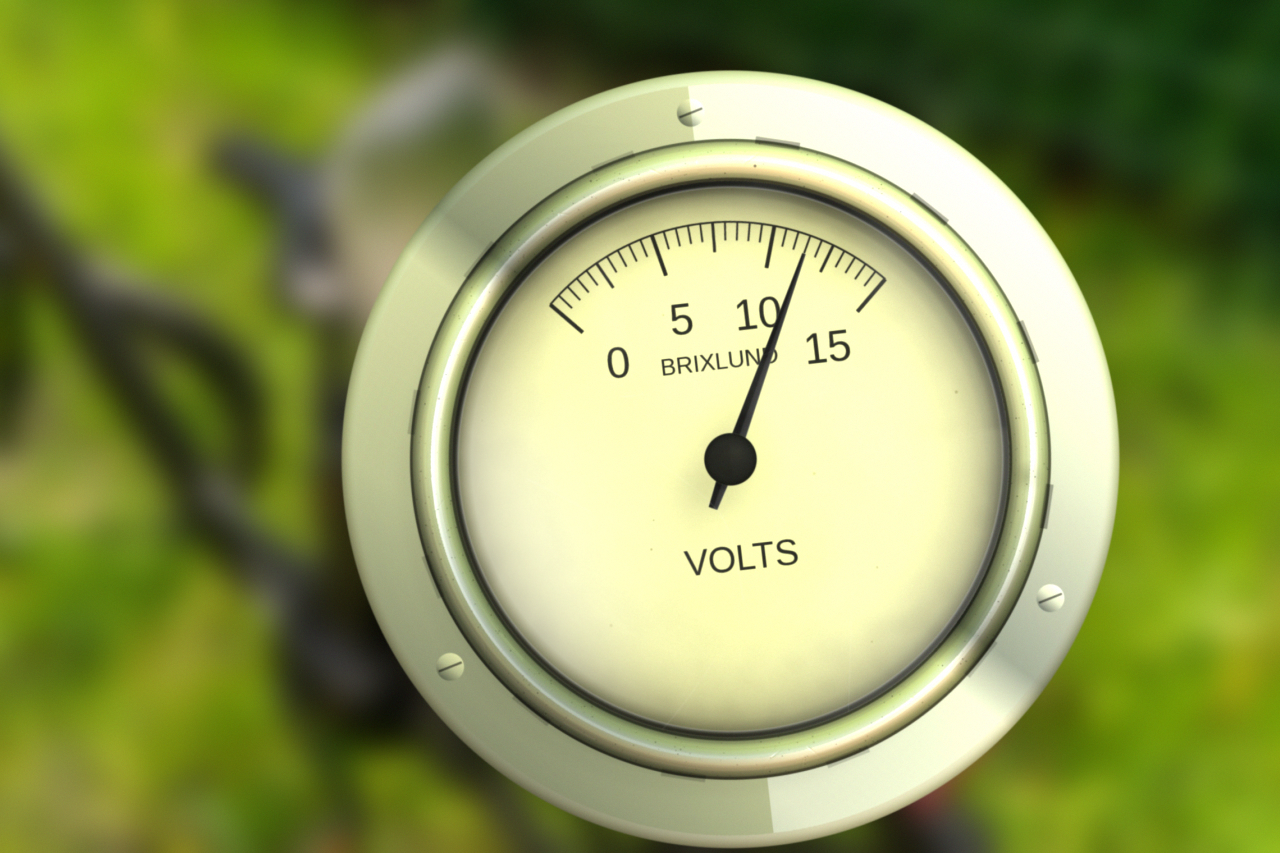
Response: 11.5 V
